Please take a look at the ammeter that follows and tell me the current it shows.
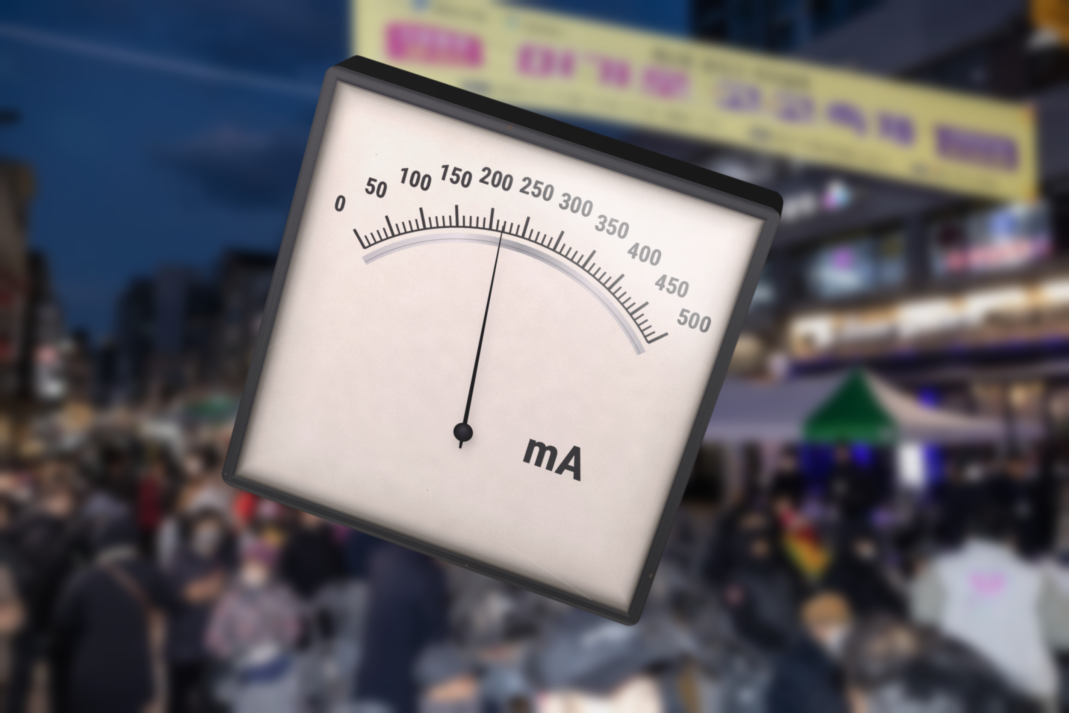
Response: 220 mA
